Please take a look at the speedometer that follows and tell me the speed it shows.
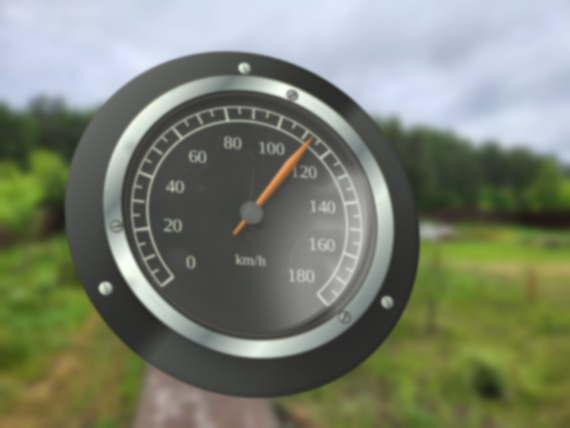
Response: 112.5 km/h
